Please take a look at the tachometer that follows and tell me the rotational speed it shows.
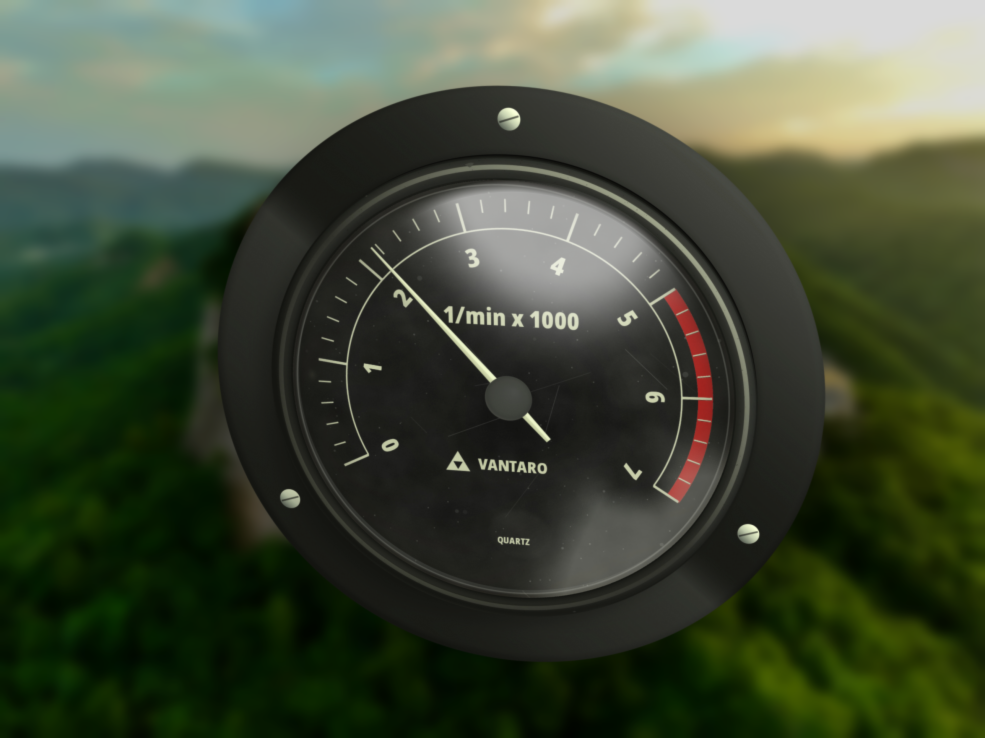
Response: 2200 rpm
